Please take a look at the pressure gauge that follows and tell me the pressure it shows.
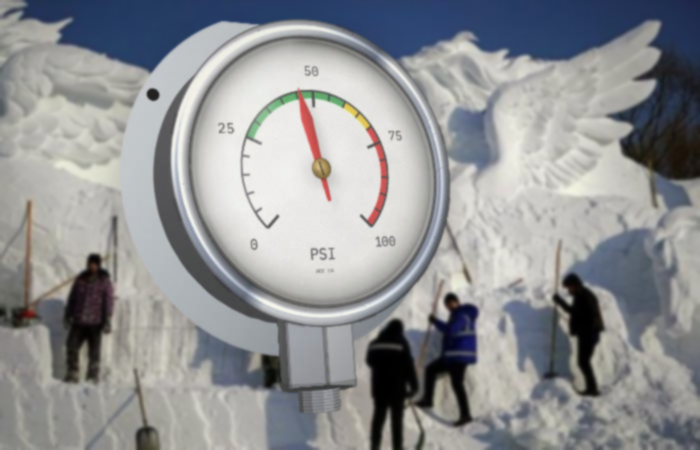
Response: 45 psi
